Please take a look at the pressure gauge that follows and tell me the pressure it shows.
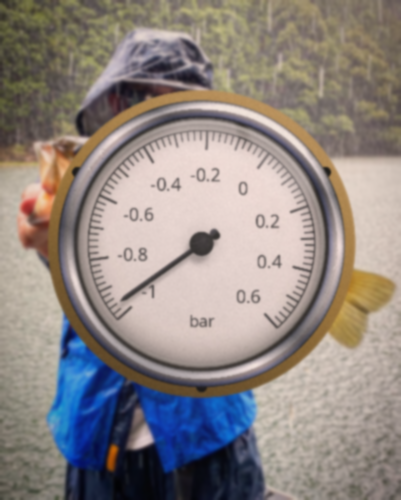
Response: -0.96 bar
